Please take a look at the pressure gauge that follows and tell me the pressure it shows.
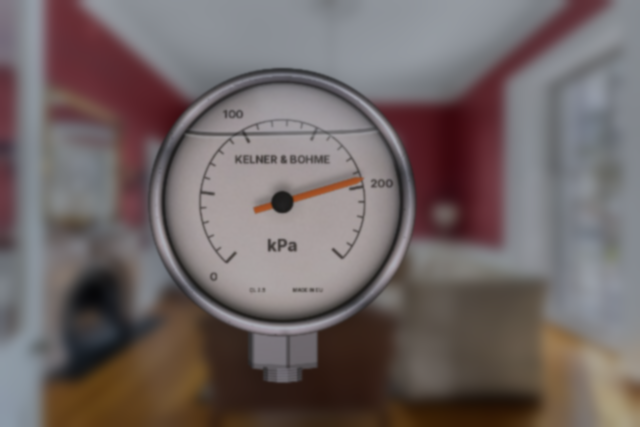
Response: 195 kPa
